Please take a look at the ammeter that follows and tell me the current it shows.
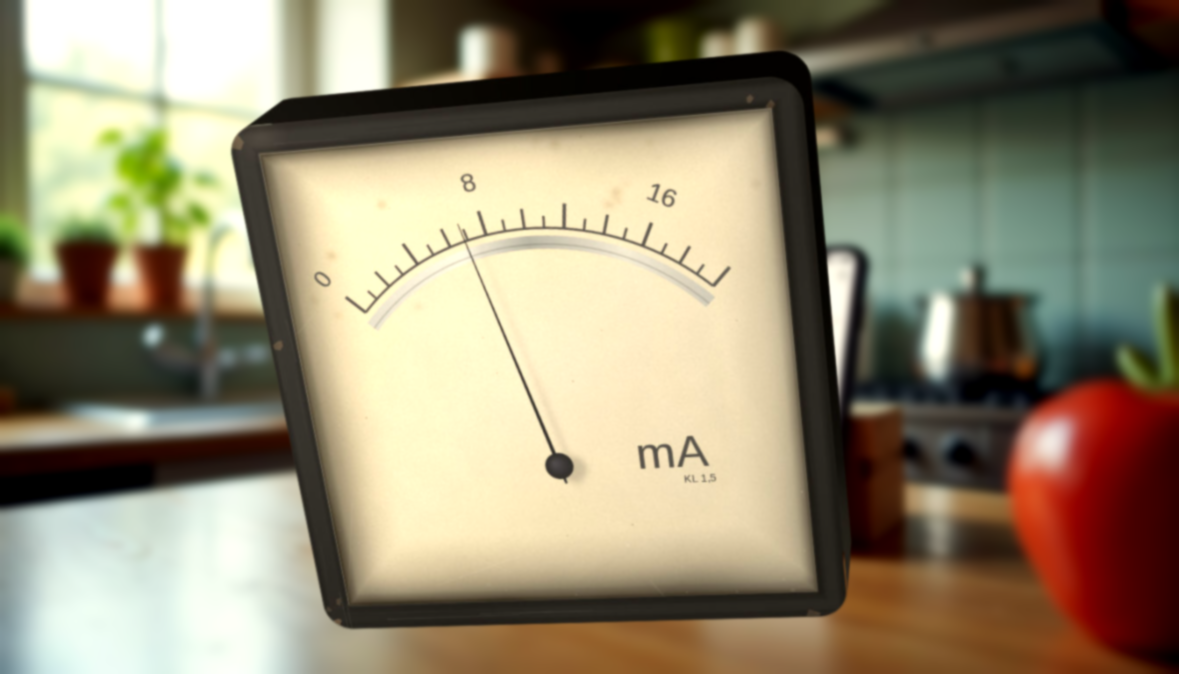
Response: 7 mA
